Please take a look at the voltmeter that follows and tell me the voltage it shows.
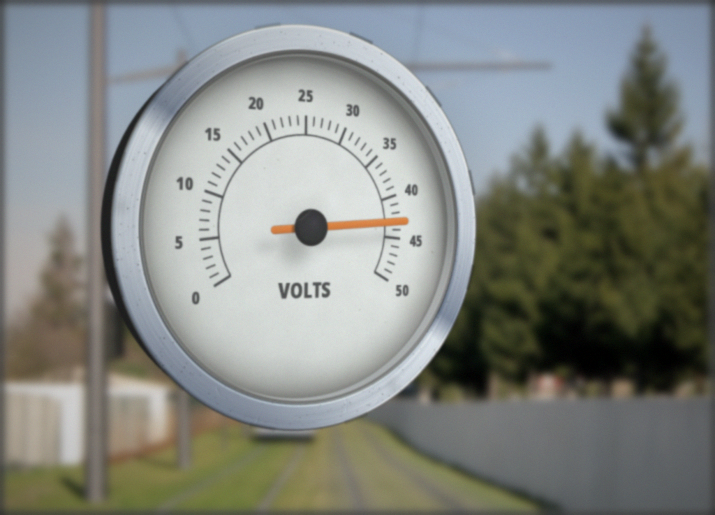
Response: 43 V
